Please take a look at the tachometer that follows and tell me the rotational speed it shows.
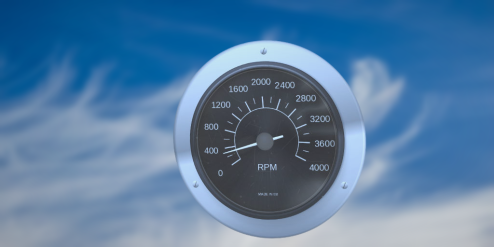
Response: 300 rpm
